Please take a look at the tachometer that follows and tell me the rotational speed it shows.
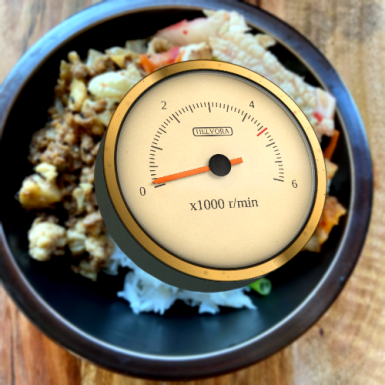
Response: 100 rpm
